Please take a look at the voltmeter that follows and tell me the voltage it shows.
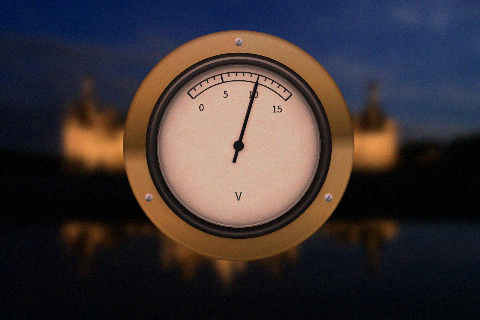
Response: 10 V
